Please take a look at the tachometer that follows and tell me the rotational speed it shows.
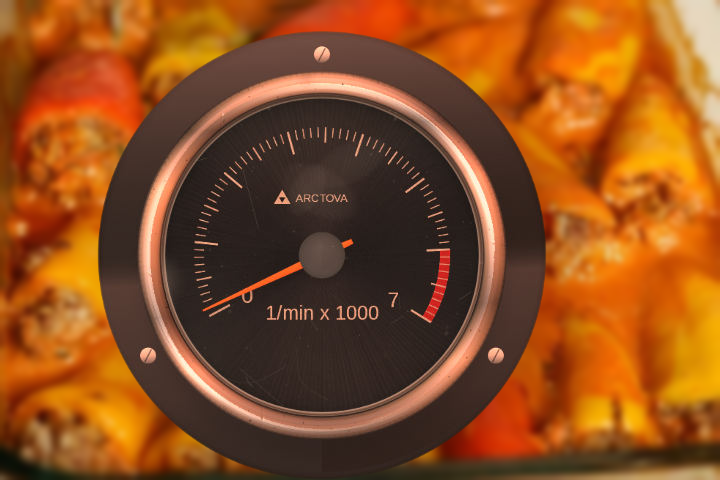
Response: 100 rpm
